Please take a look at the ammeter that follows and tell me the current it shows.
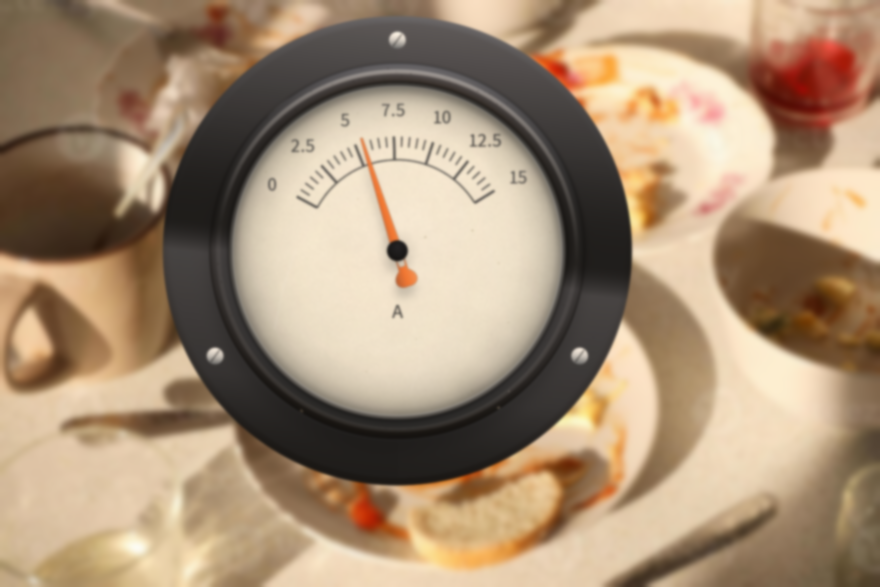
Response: 5.5 A
